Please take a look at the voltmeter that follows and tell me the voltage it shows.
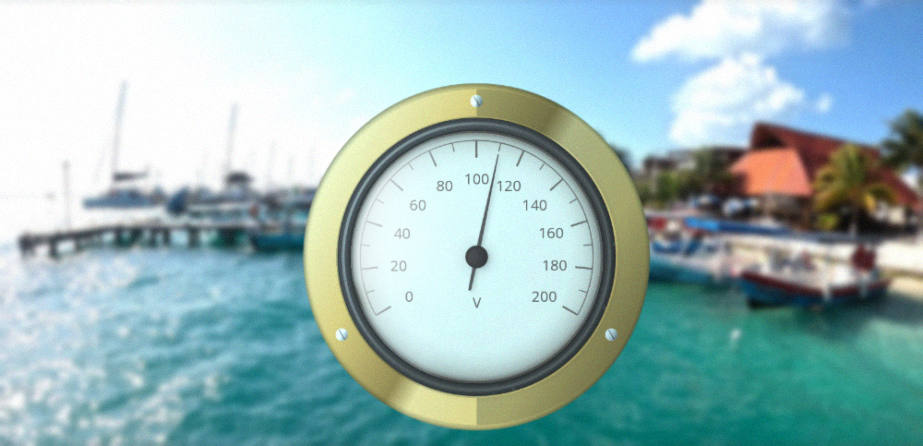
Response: 110 V
